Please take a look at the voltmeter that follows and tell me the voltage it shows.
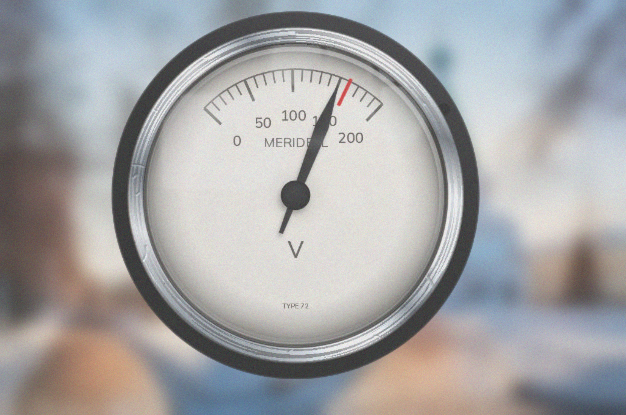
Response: 150 V
